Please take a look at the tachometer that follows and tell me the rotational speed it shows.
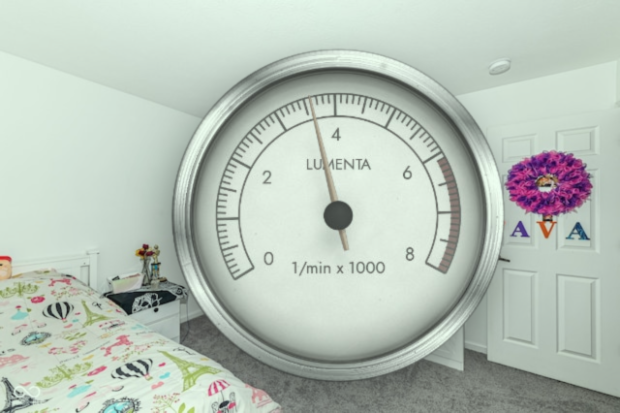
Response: 3600 rpm
